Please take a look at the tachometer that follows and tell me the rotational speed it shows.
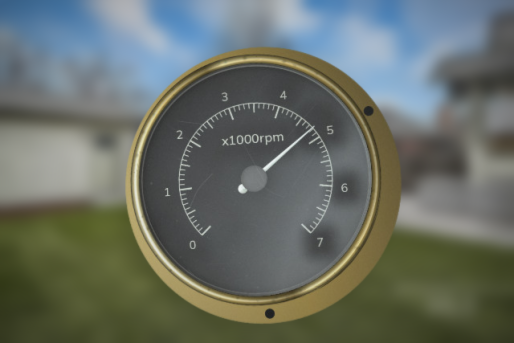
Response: 4800 rpm
